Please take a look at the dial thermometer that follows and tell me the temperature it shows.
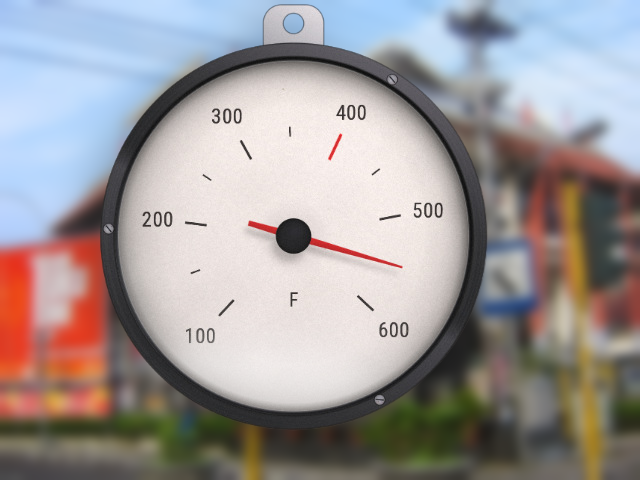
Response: 550 °F
